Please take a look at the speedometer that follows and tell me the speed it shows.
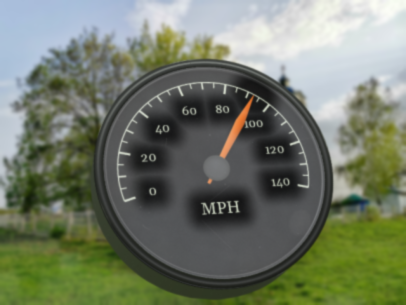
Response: 92.5 mph
